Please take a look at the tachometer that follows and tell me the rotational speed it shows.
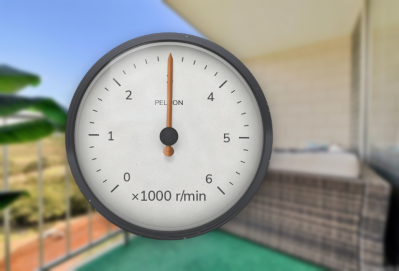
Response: 3000 rpm
